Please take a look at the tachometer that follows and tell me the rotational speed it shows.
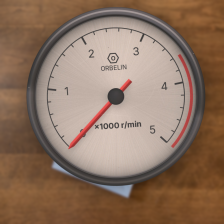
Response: 0 rpm
